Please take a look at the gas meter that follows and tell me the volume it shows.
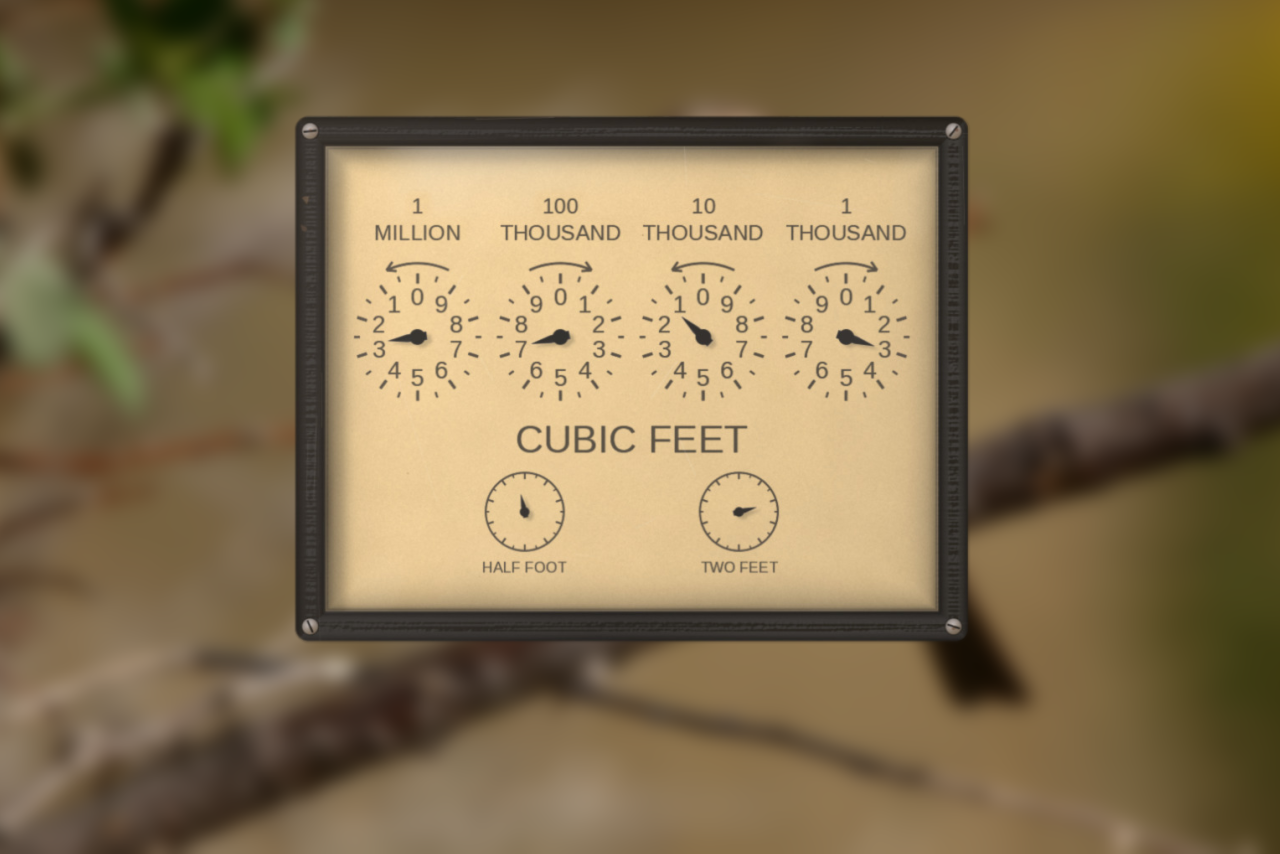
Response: 271300 ft³
